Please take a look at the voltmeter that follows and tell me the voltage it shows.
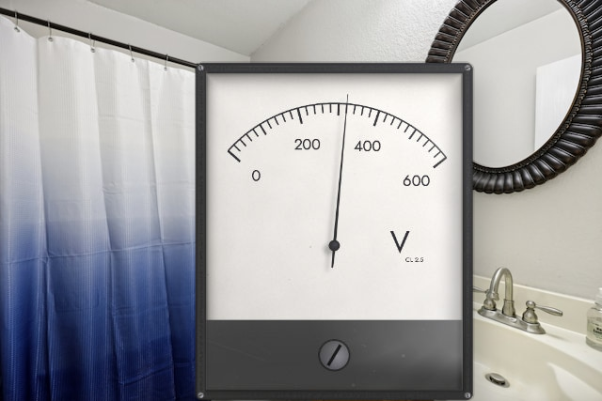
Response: 320 V
